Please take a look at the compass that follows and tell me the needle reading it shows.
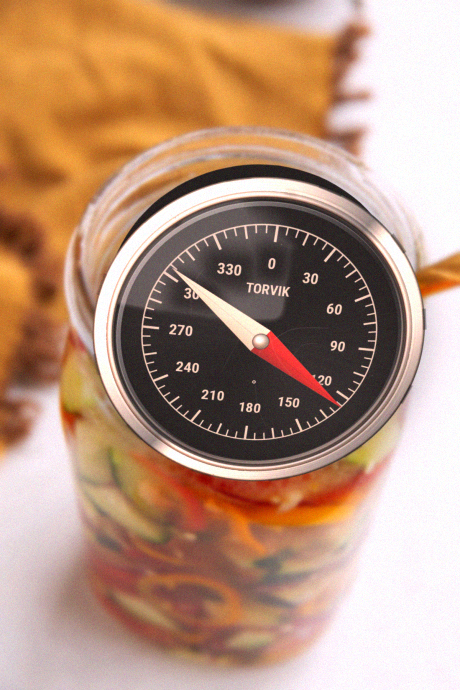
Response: 125 °
